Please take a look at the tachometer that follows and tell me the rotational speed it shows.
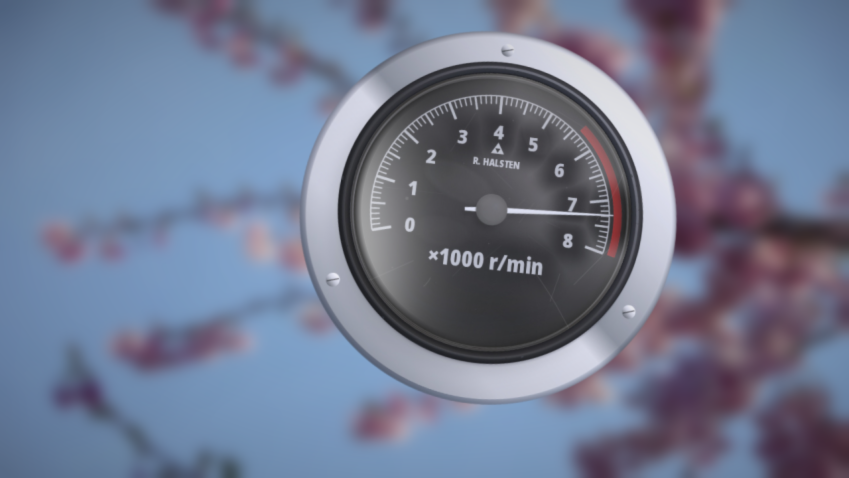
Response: 7300 rpm
